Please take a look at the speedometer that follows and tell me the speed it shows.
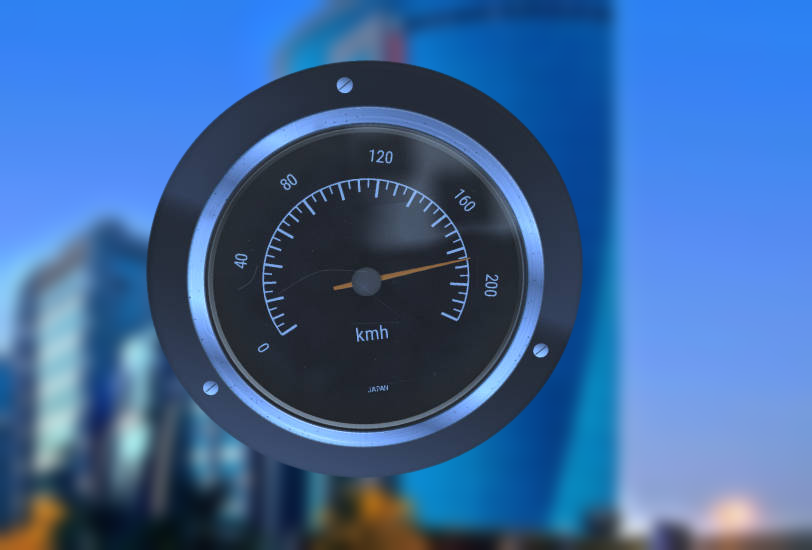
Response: 185 km/h
